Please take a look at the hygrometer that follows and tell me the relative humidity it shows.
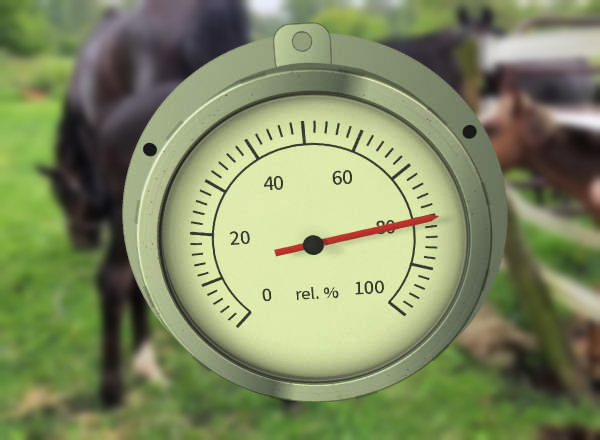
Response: 80 %
